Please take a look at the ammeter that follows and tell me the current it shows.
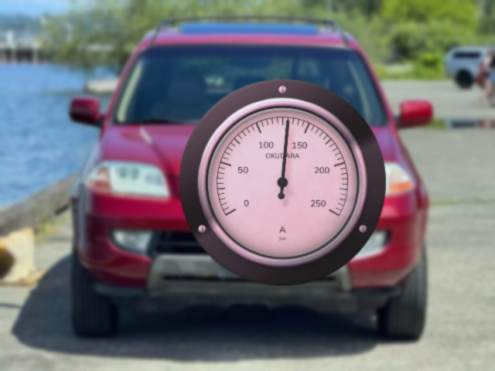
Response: 130 A
